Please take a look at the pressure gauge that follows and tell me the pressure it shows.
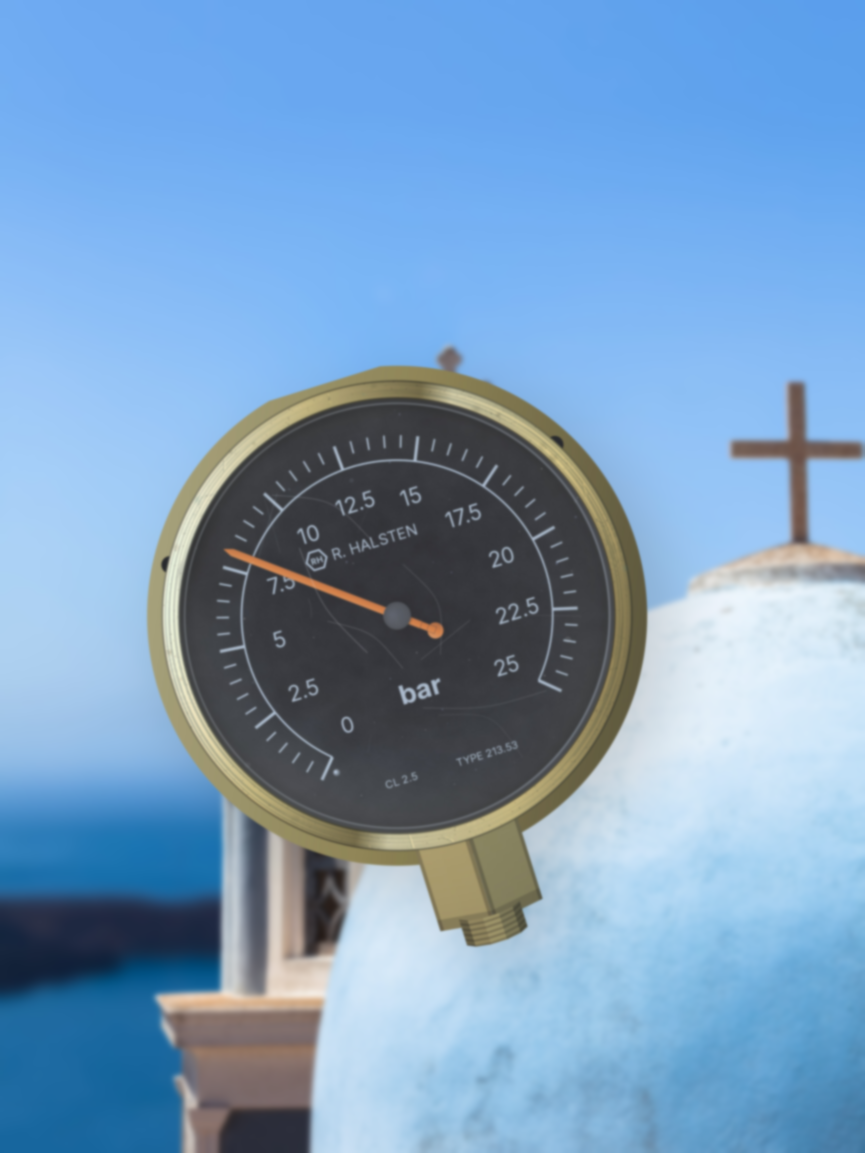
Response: 8 bar
